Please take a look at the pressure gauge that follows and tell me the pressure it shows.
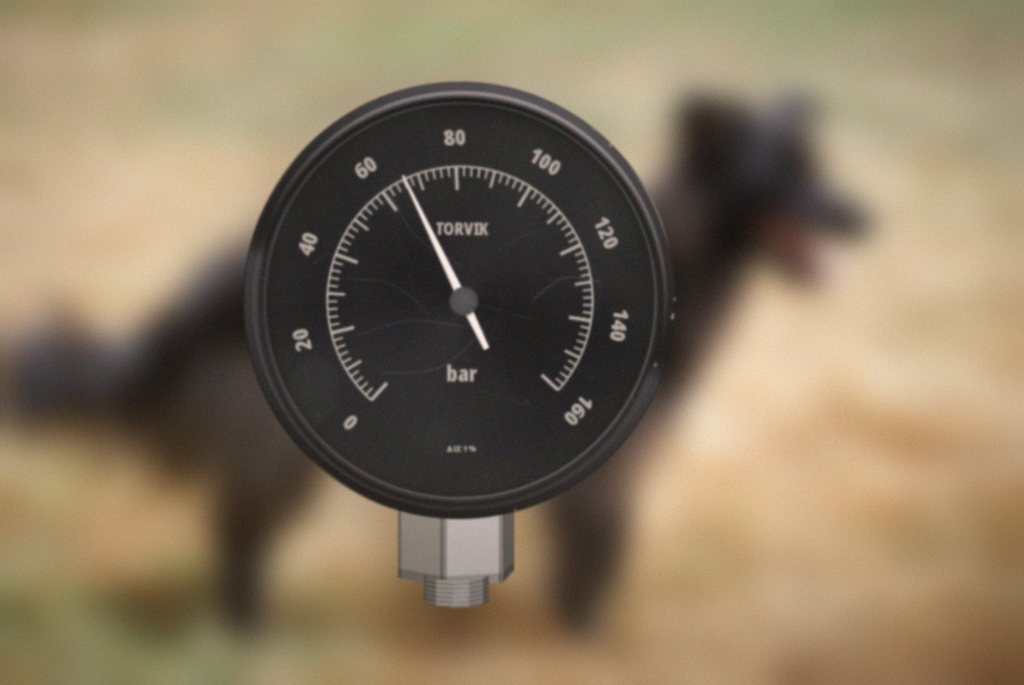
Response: 66 bar
